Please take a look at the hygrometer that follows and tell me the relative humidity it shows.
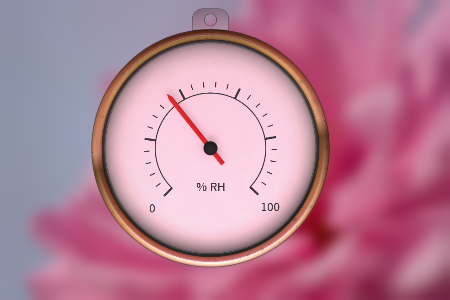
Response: 36 %
